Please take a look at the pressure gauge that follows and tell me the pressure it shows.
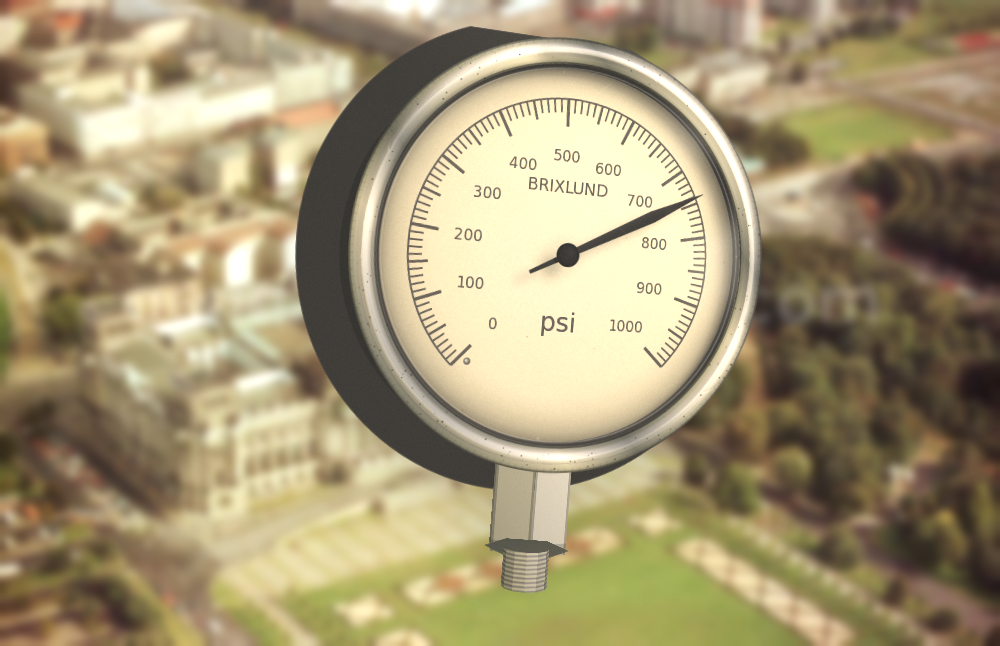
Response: 740 psi
